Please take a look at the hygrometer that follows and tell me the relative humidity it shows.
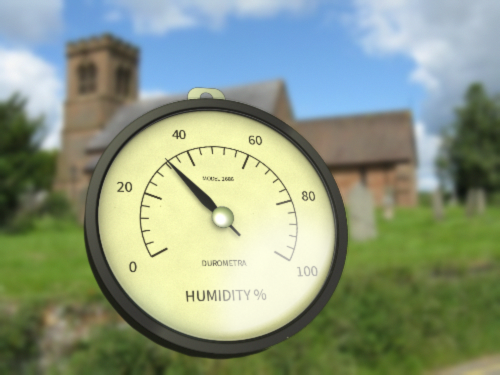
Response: 32 %
